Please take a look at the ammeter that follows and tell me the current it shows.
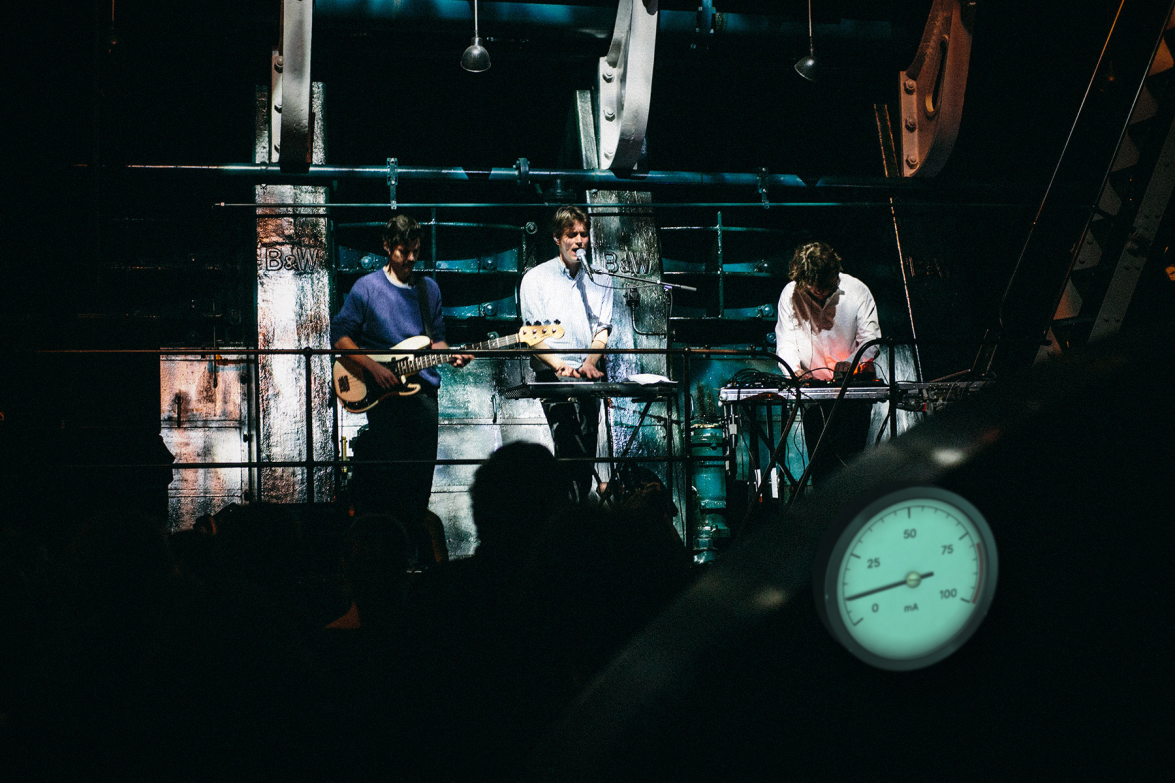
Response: 10 mA
